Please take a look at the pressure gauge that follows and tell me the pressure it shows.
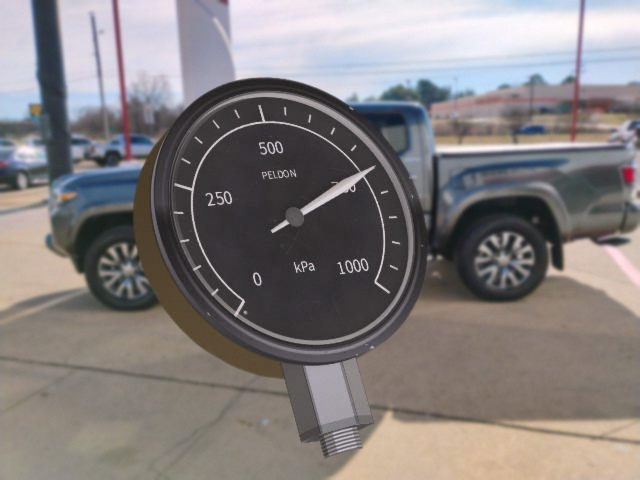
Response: 750 kPa
